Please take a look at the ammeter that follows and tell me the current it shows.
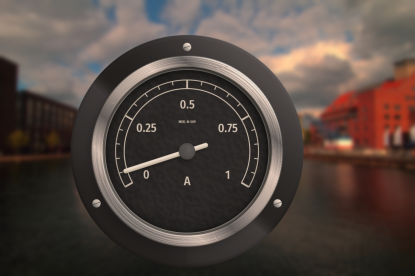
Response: 0.05 A
